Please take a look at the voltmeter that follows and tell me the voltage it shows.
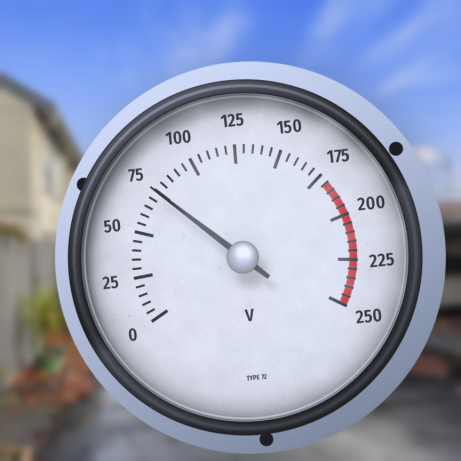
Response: 75 V
